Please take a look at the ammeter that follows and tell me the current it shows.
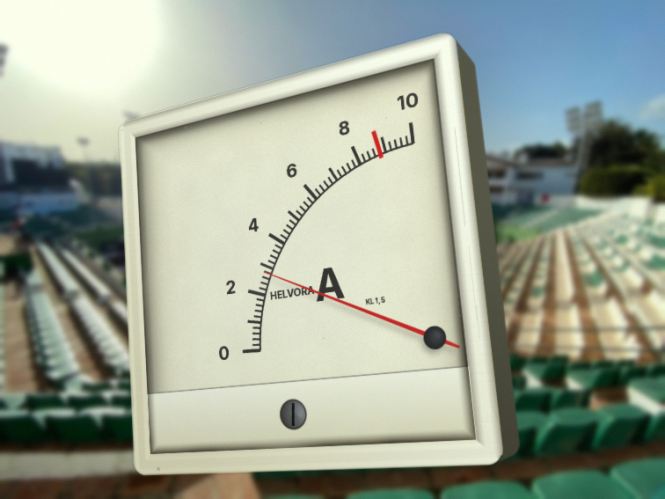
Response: 2.8 A
